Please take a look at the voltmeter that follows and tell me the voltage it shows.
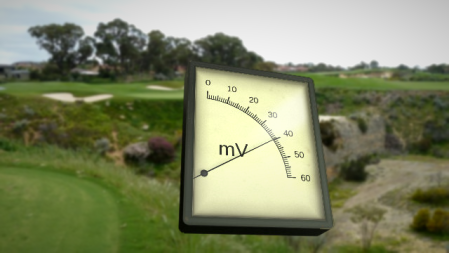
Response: 40 mV
